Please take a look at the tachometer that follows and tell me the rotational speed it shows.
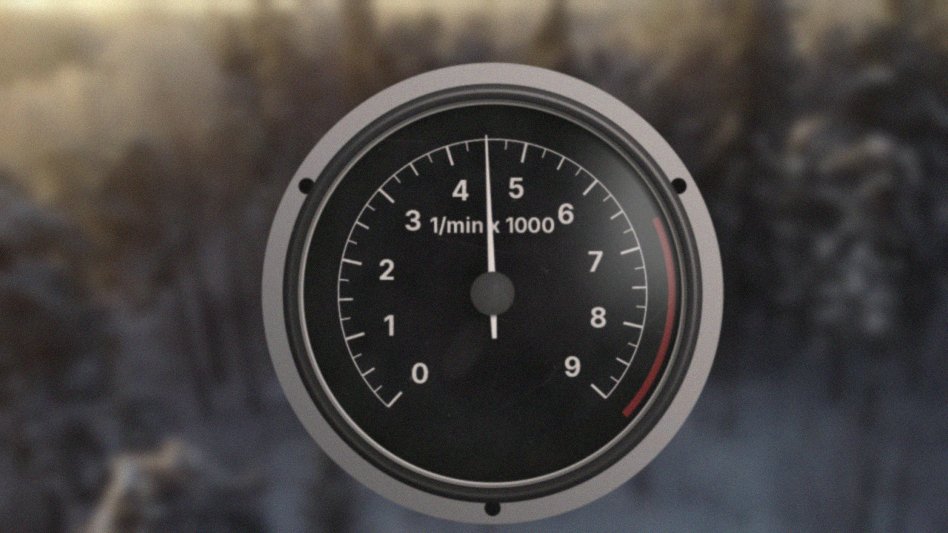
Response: 4500 rpm
